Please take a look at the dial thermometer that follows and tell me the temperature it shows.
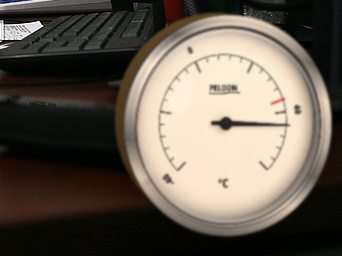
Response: 44 °C
